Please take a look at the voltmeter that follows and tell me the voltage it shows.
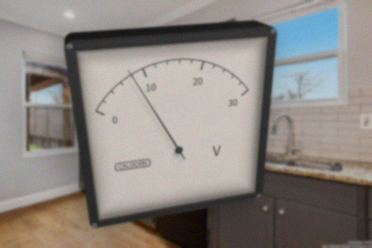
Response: 8 V
